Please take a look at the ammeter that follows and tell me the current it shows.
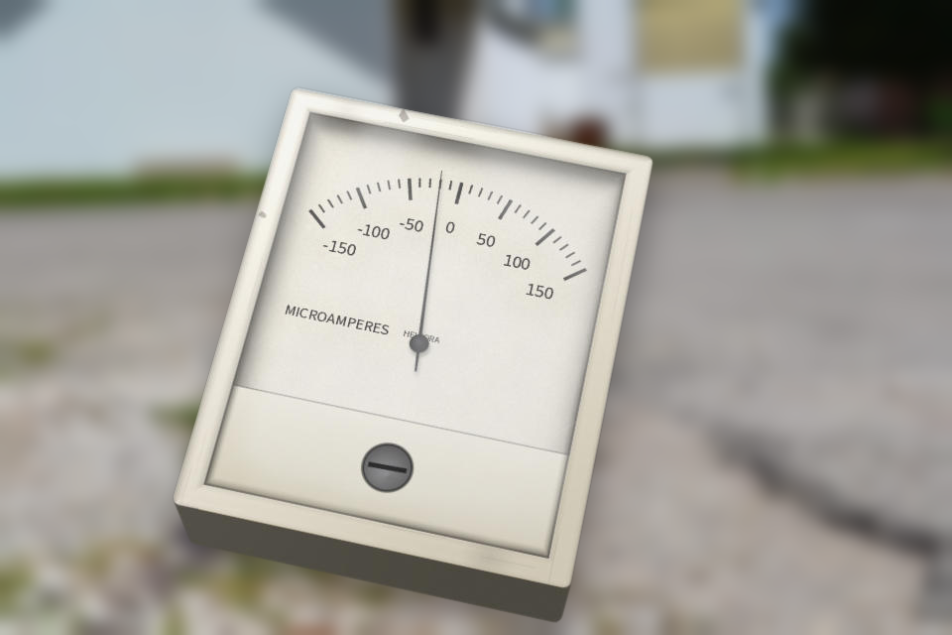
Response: -20 µA
